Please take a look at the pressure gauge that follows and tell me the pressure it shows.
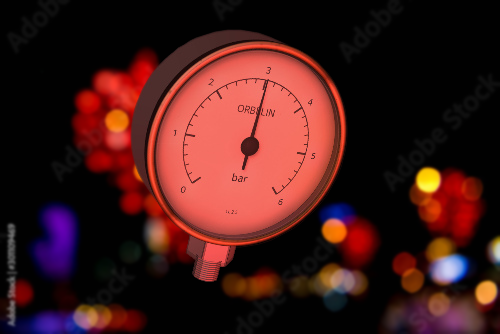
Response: 3 bar
